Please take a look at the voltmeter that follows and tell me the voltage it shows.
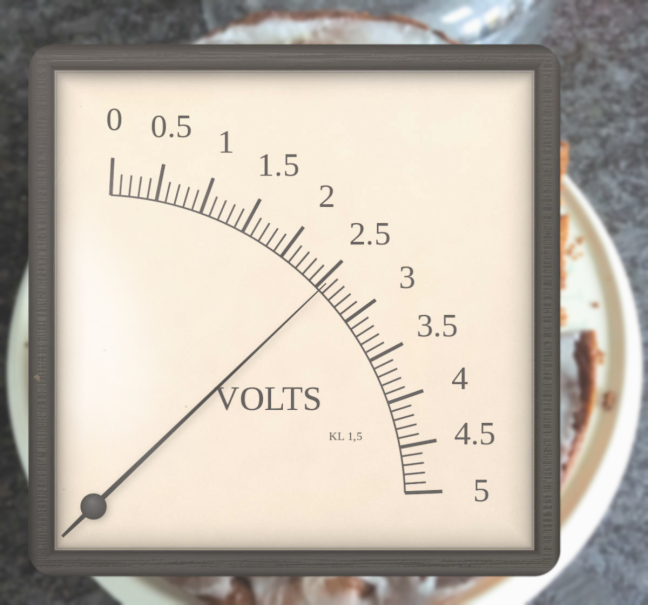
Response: 2.55 V
